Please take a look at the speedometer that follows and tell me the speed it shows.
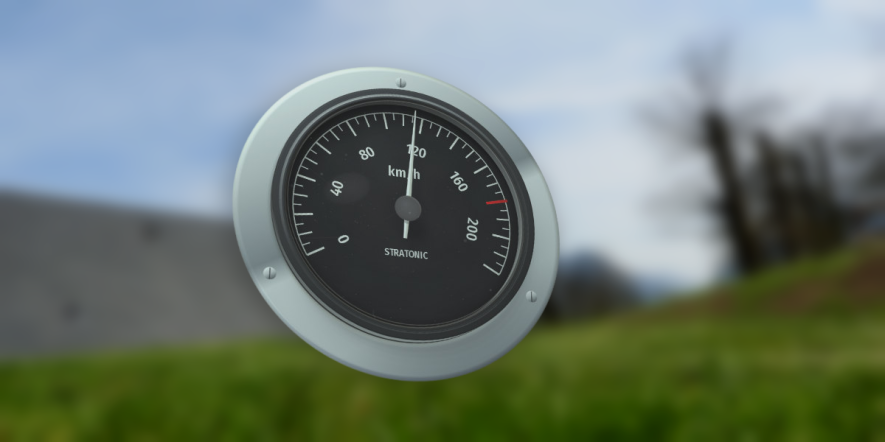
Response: 115 km/h
